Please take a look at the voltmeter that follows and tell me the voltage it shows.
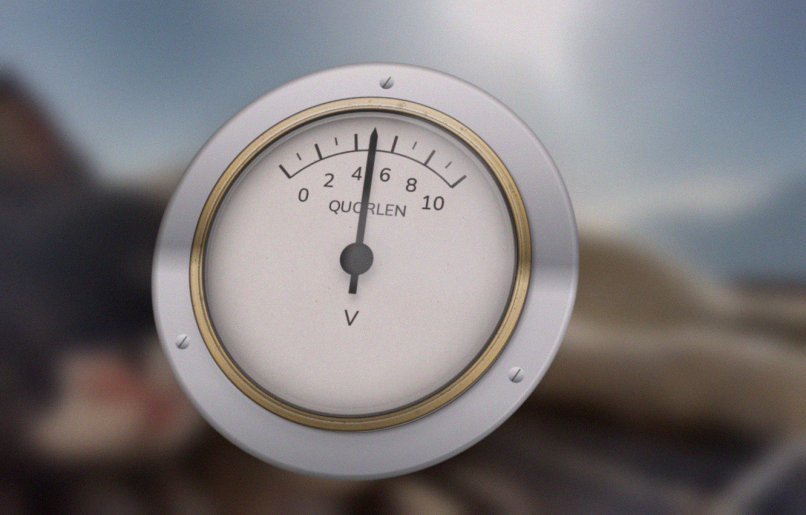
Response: 5 V
